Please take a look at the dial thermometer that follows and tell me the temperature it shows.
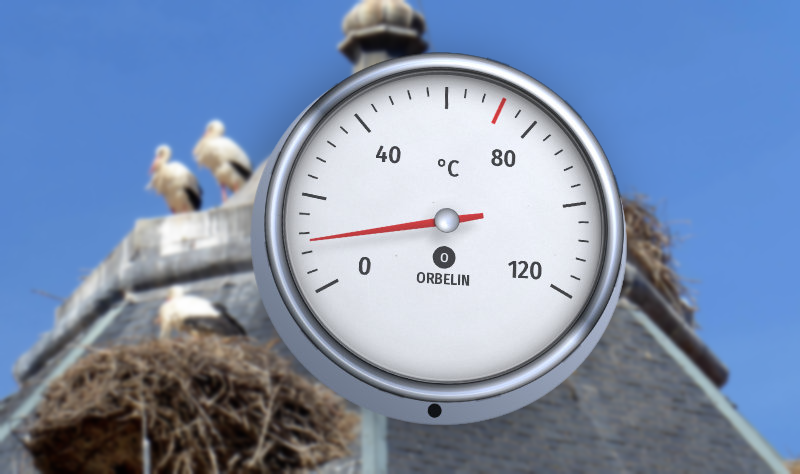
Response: 10 °C
